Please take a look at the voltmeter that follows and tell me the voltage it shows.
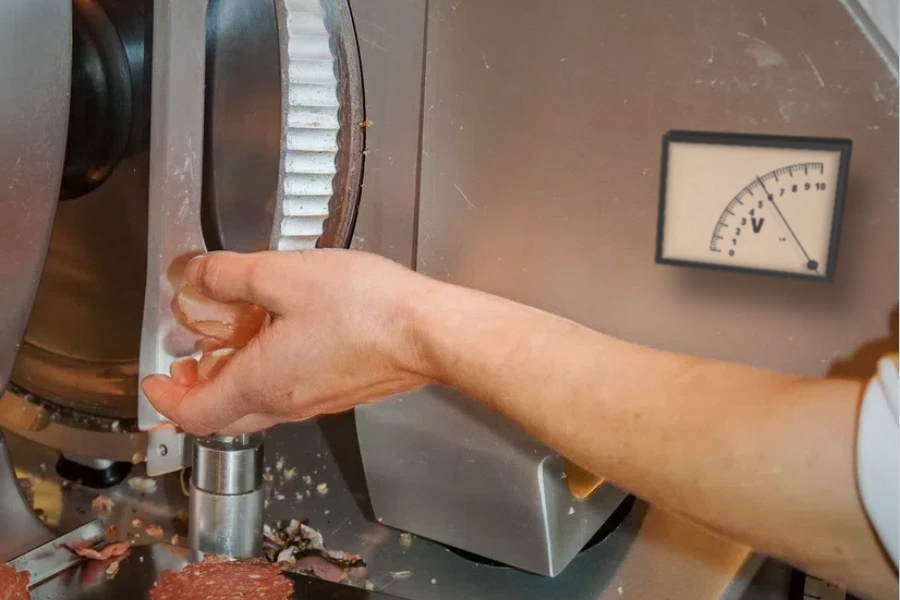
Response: 6 V
